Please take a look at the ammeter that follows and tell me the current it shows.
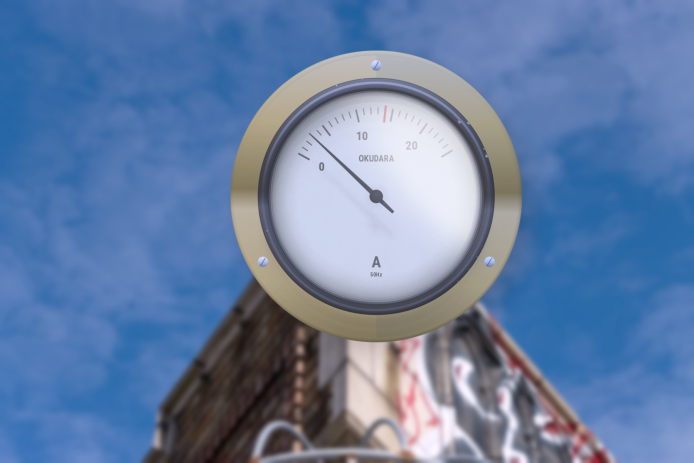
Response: 3 A
